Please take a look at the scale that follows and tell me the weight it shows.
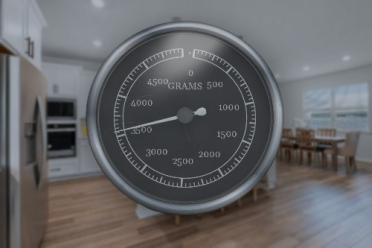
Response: 3550 g
